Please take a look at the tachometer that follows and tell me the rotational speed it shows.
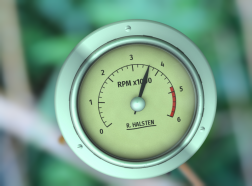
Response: 3600 rpm
